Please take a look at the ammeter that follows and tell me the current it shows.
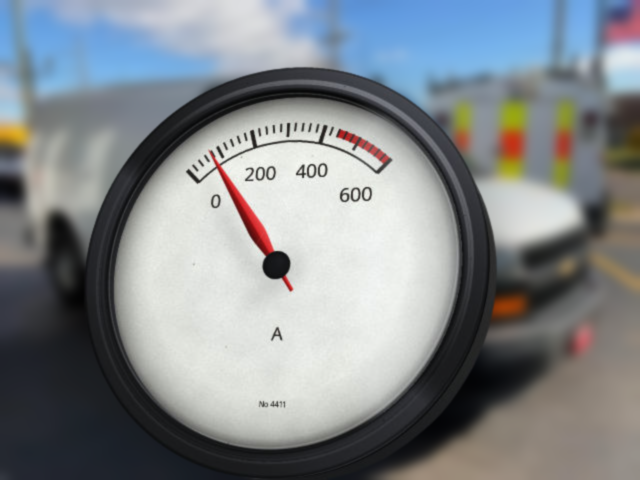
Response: 80 A
